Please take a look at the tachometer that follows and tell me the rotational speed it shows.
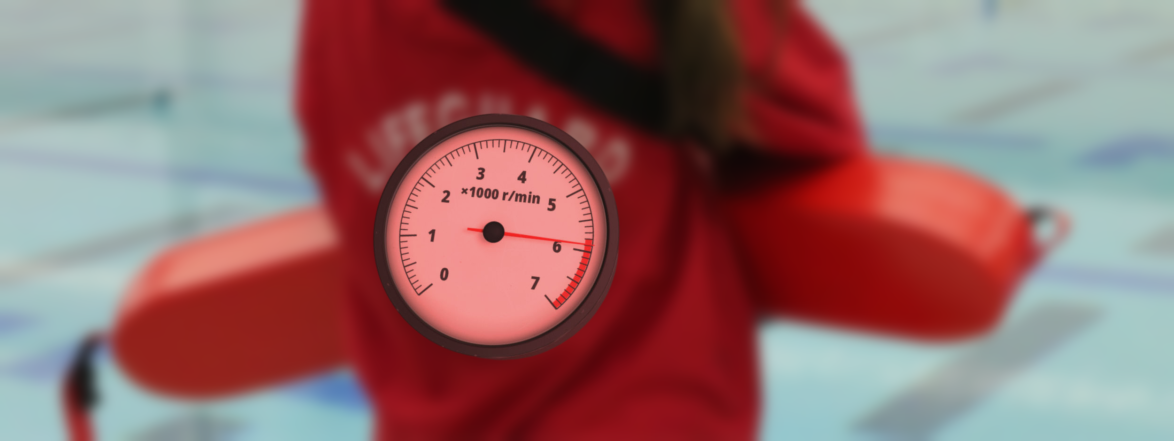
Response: 5900 rpm
